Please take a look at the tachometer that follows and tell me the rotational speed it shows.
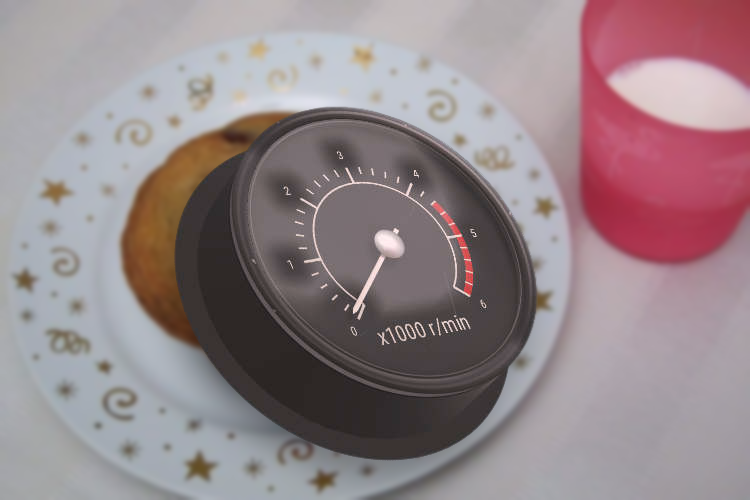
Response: 100 rpm
